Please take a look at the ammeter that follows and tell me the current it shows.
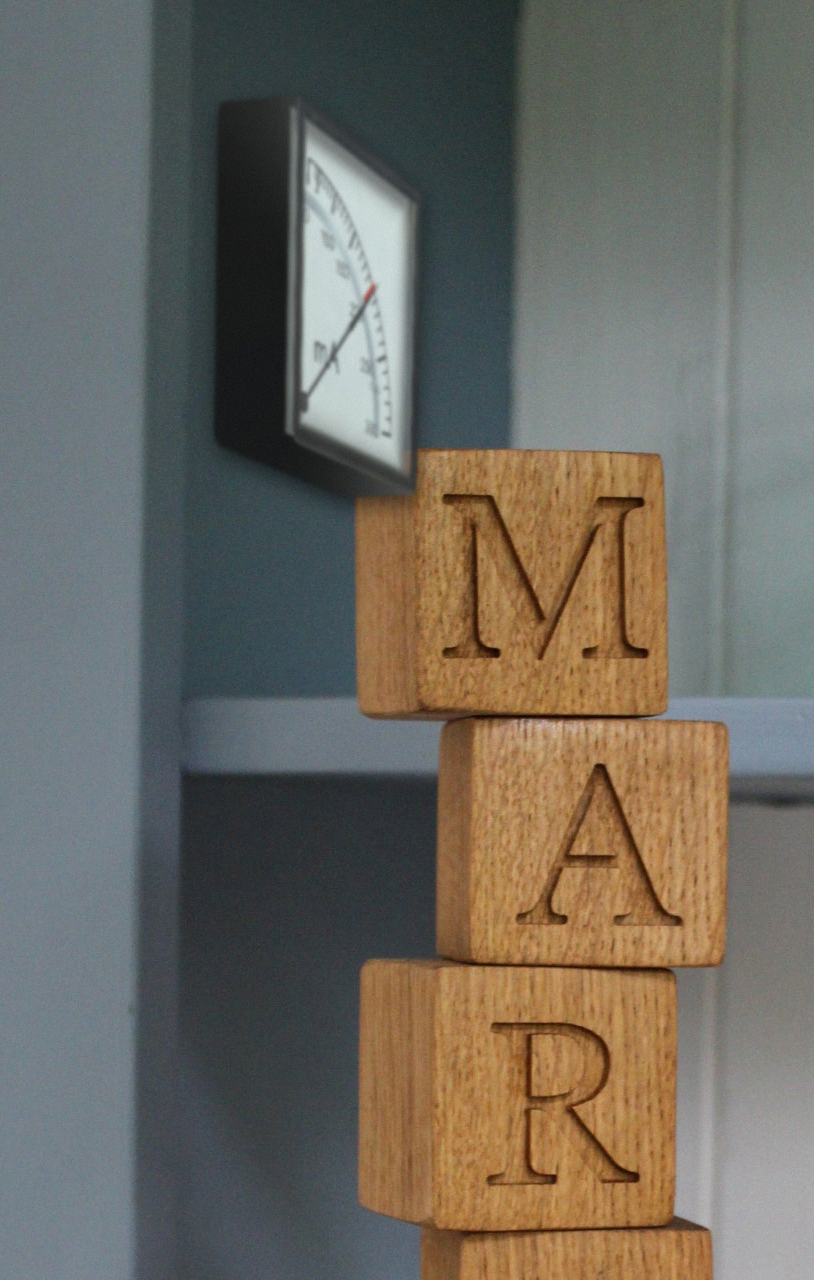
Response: 200 mA
